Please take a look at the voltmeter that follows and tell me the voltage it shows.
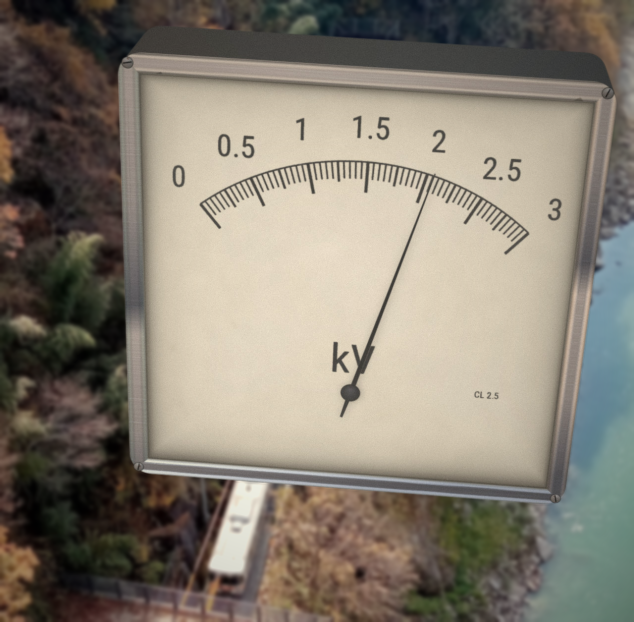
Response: 2.05 kV
